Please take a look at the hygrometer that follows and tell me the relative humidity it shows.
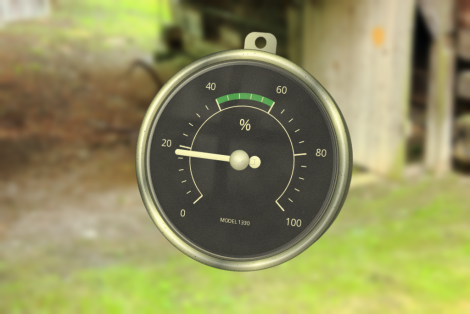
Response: 18 %
